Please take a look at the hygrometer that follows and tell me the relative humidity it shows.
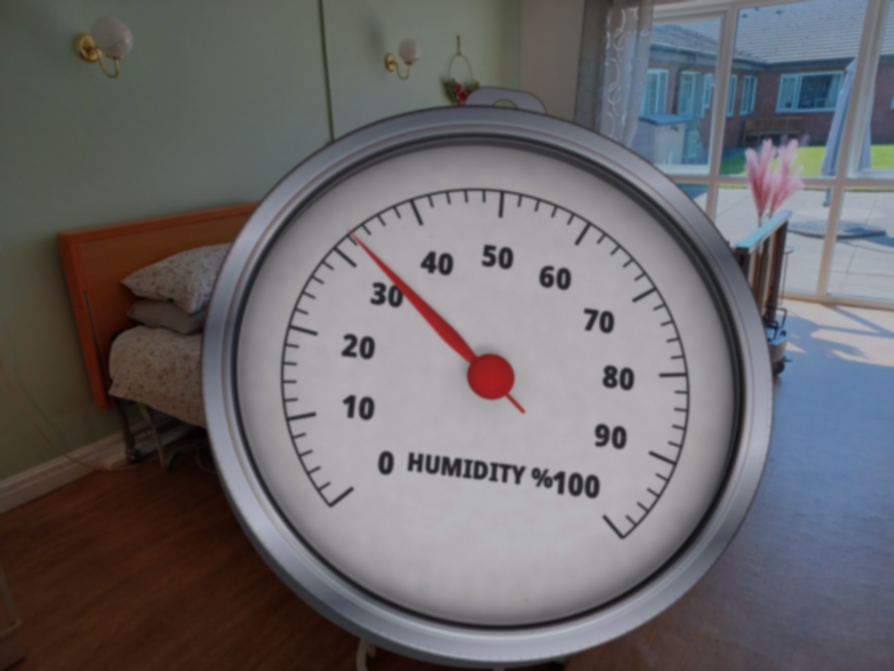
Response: 32 %
